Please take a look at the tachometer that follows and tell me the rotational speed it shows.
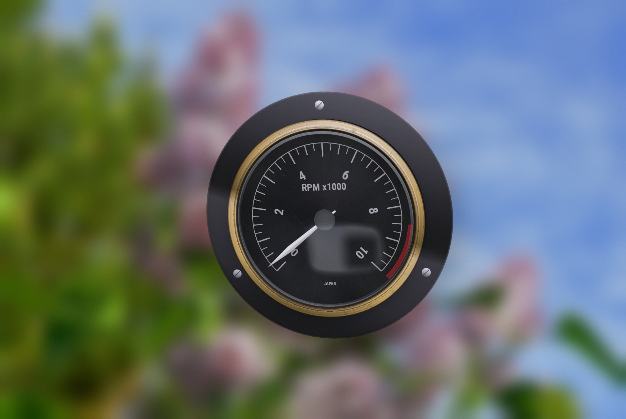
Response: 250 rpm
